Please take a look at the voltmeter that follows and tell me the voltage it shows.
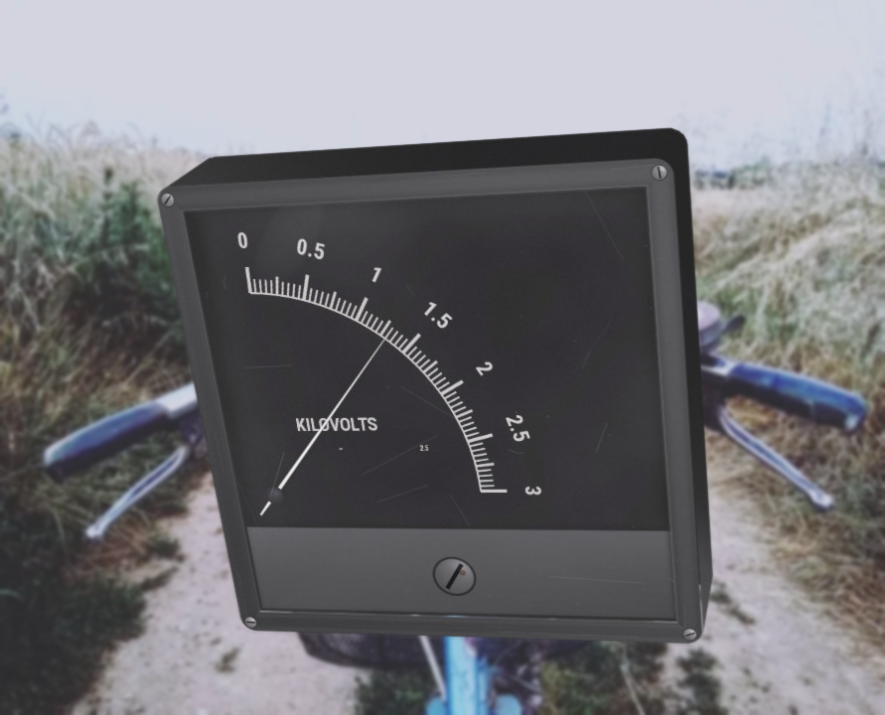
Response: 1.3 kV
